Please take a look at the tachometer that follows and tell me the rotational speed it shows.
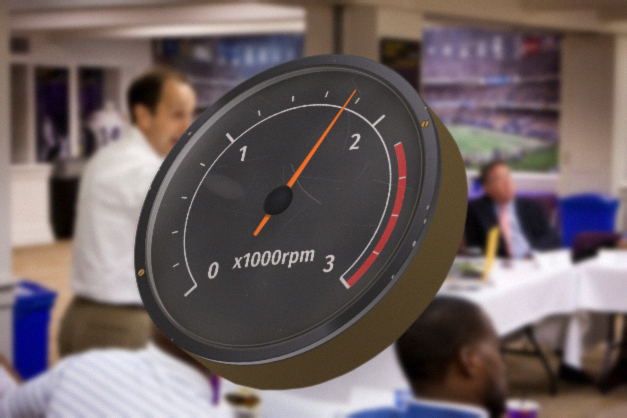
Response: 1800 rpm
